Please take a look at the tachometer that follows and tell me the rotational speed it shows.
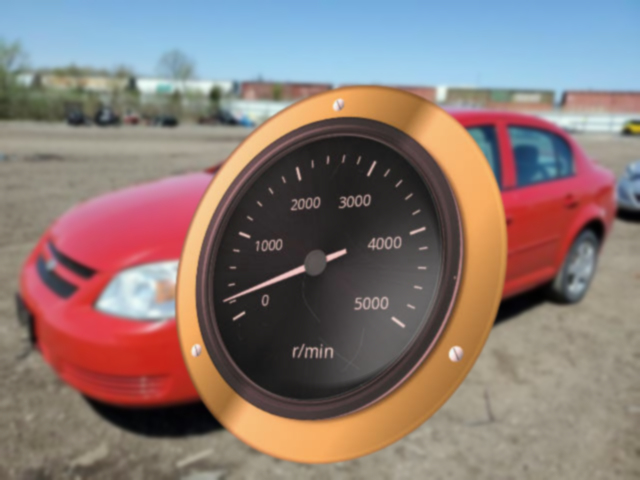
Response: 200 rpm
